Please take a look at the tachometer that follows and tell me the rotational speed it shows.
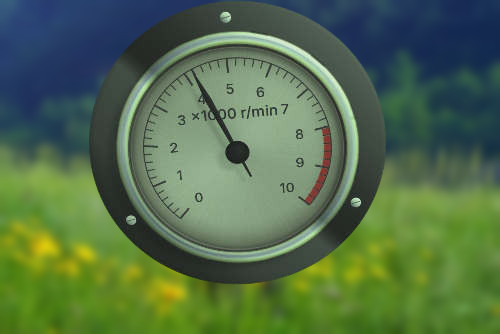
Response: 4200 rpm
